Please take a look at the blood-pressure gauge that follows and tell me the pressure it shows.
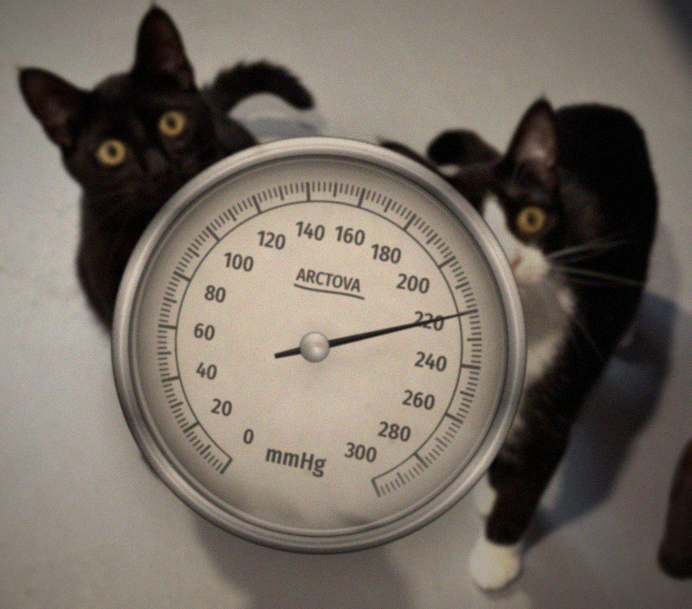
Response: 220 mmHg
